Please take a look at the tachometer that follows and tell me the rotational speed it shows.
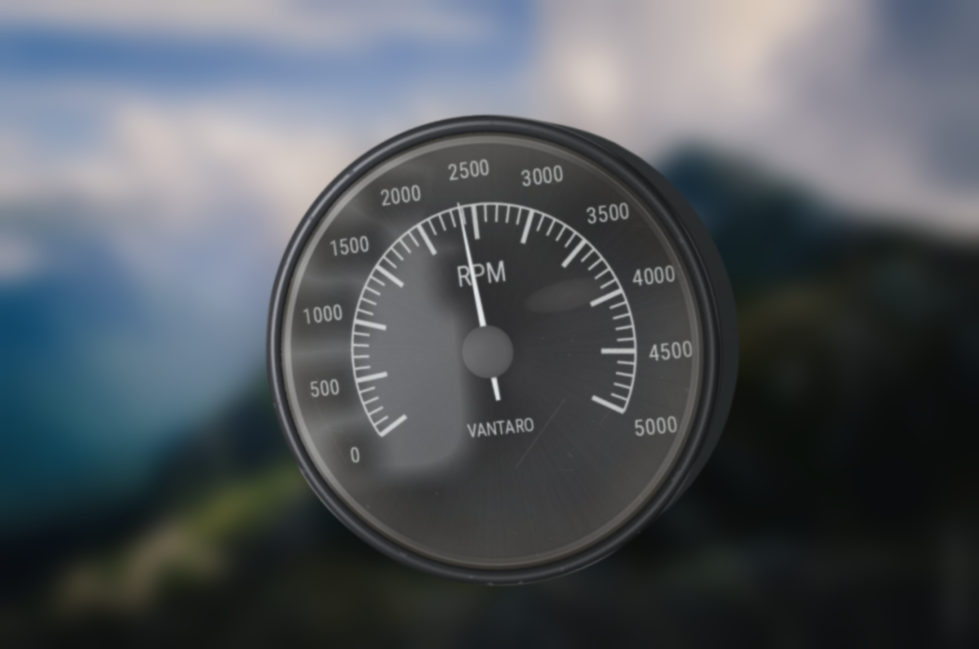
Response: 2400 rpm
